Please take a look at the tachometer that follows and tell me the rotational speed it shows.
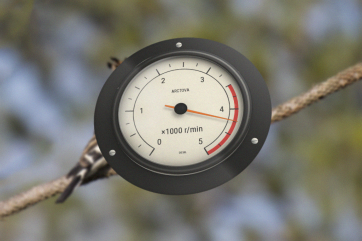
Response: 4250 rpm
